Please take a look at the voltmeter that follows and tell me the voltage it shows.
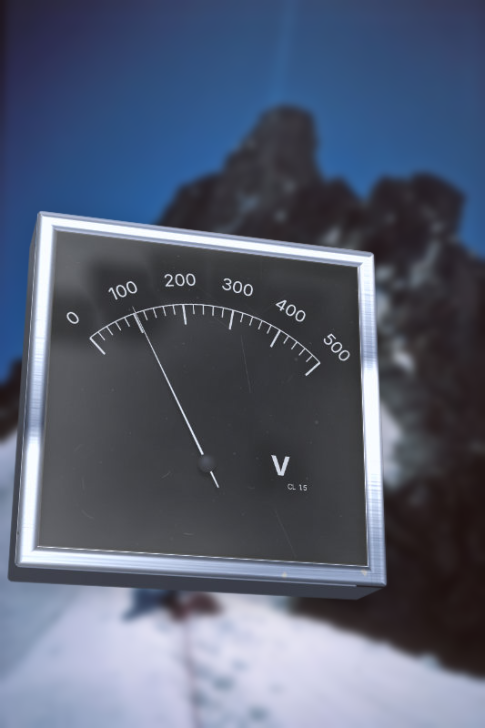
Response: 100 V
